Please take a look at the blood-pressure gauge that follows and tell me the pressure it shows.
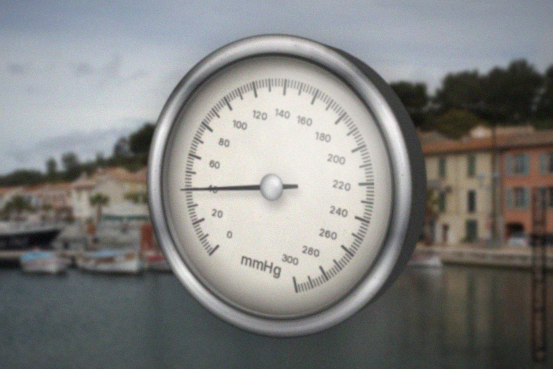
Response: 40 mmHg
